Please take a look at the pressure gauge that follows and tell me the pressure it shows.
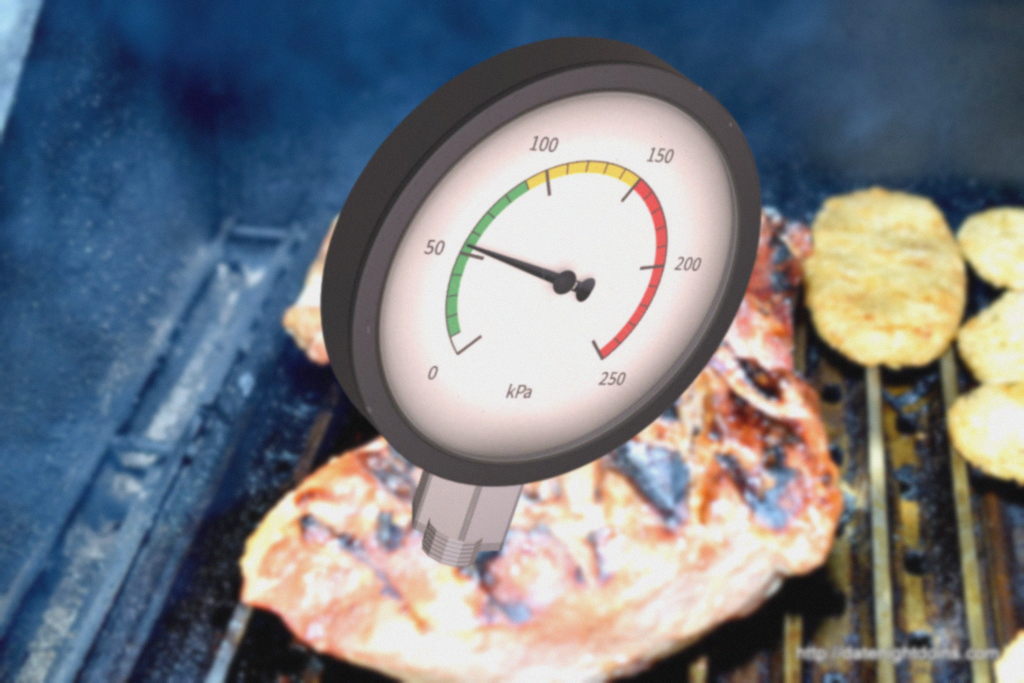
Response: 55 kPa
